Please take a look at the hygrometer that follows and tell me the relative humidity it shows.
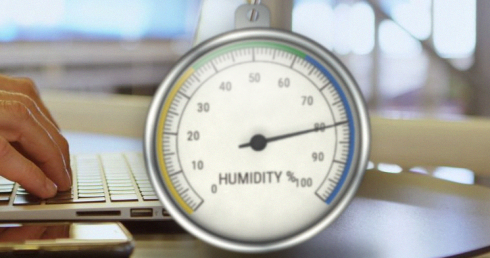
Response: 80 %
